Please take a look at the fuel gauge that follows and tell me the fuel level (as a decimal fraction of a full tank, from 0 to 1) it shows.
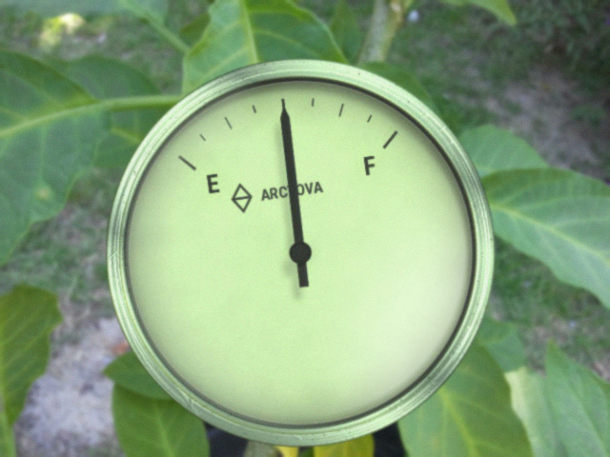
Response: 0.5
